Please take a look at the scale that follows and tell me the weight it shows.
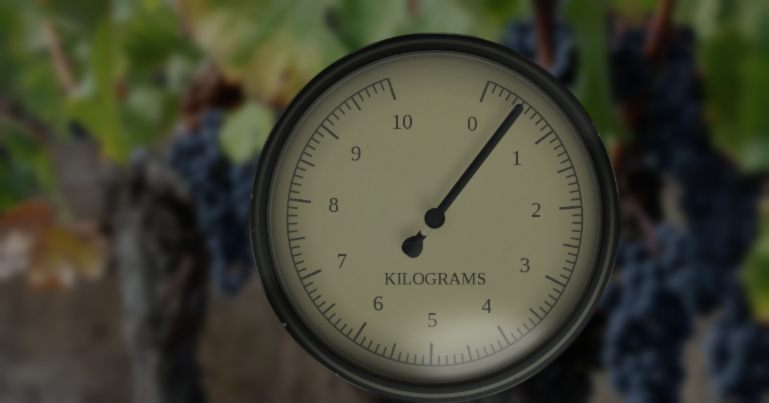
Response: 0.5 kg
